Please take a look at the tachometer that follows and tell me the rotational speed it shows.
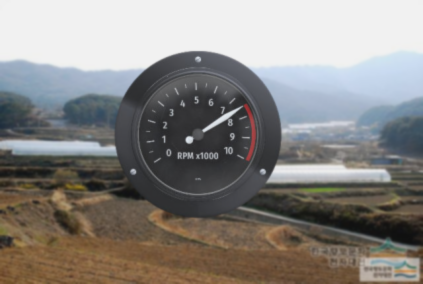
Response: 7500 rpm
